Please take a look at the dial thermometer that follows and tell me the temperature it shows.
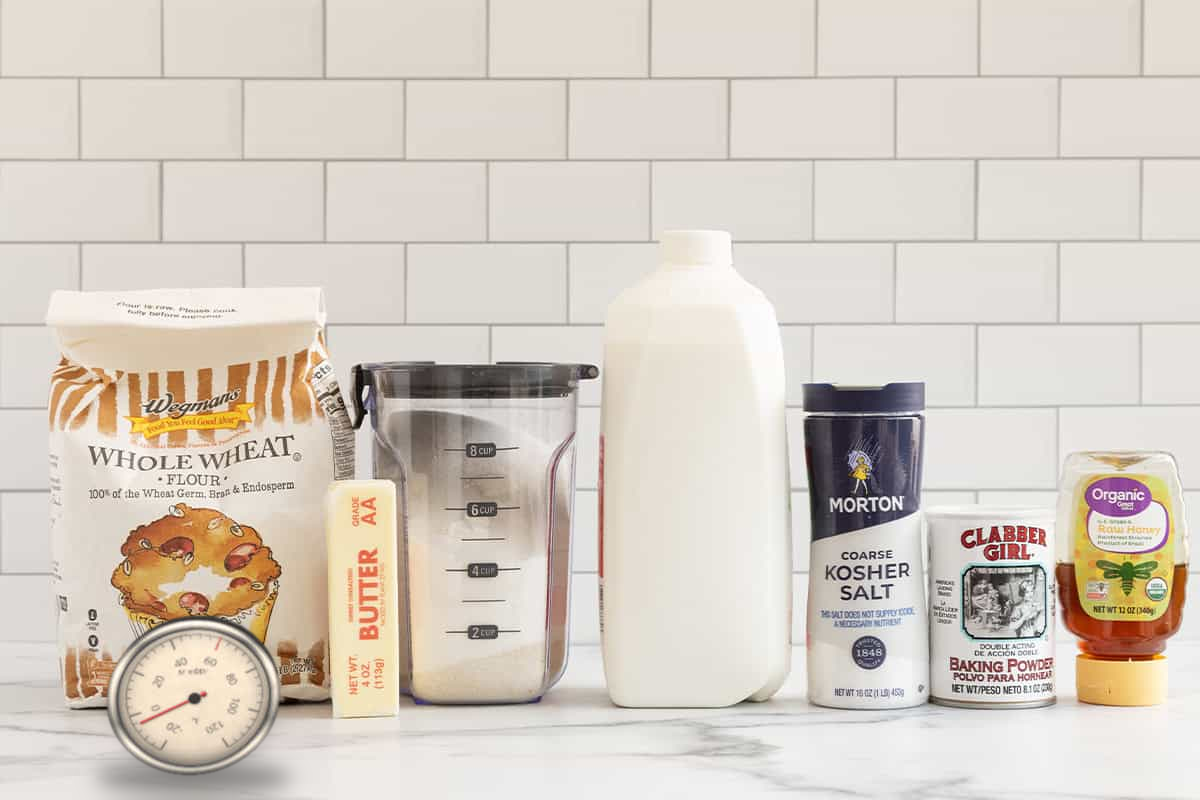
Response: -4 °F
